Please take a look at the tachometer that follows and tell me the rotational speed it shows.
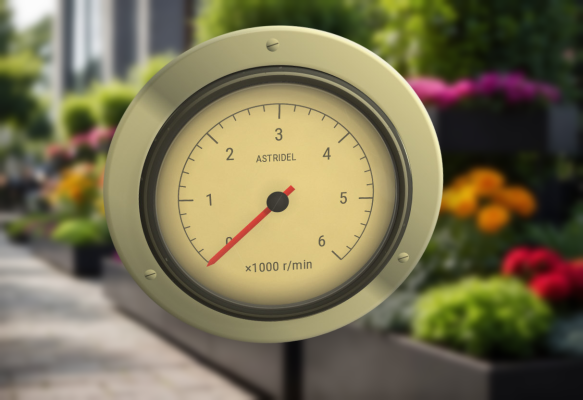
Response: 0 rpm
